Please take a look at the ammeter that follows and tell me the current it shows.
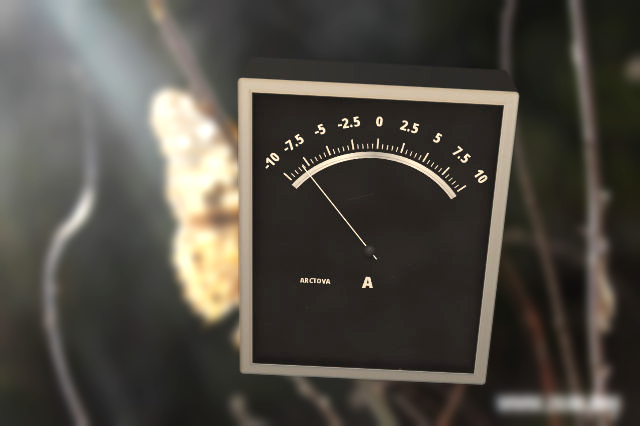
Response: -8 A
